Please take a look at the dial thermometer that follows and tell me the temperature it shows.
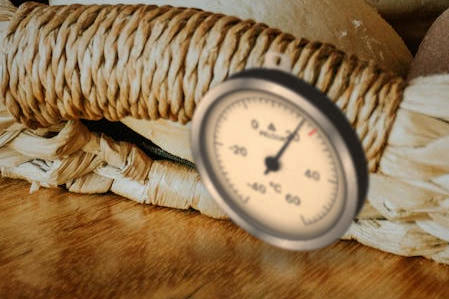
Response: 20 °C
